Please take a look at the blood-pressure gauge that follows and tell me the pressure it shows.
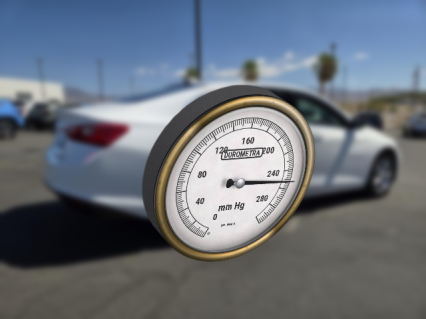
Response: 250 mmHg
